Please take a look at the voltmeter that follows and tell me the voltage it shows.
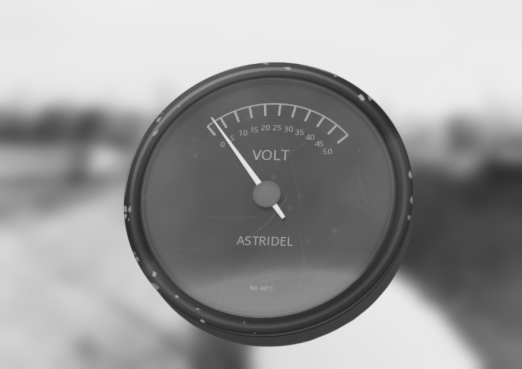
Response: 2.5 V
